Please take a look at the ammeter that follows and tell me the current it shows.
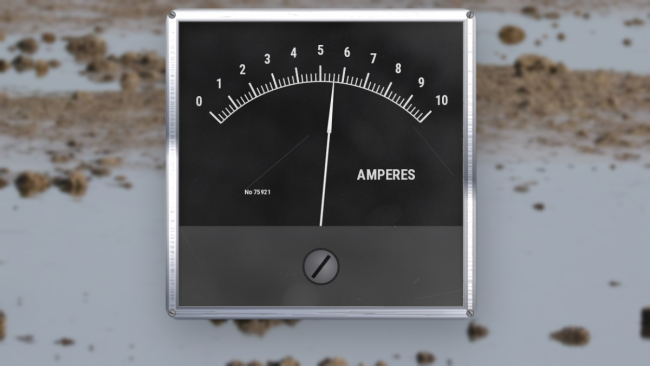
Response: 5.6 A
